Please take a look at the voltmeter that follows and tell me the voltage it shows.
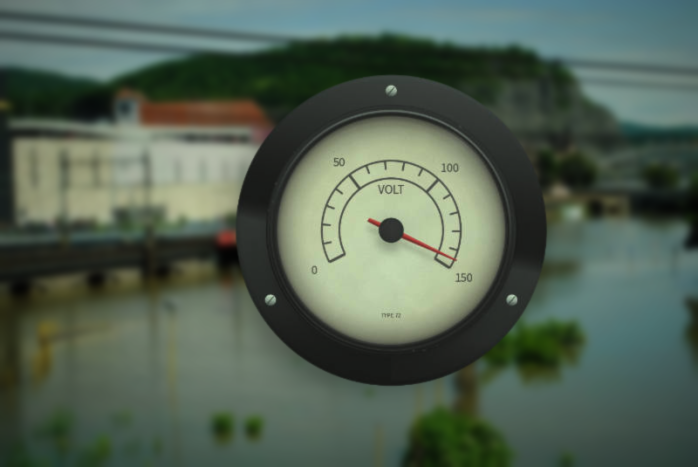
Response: 145 V
